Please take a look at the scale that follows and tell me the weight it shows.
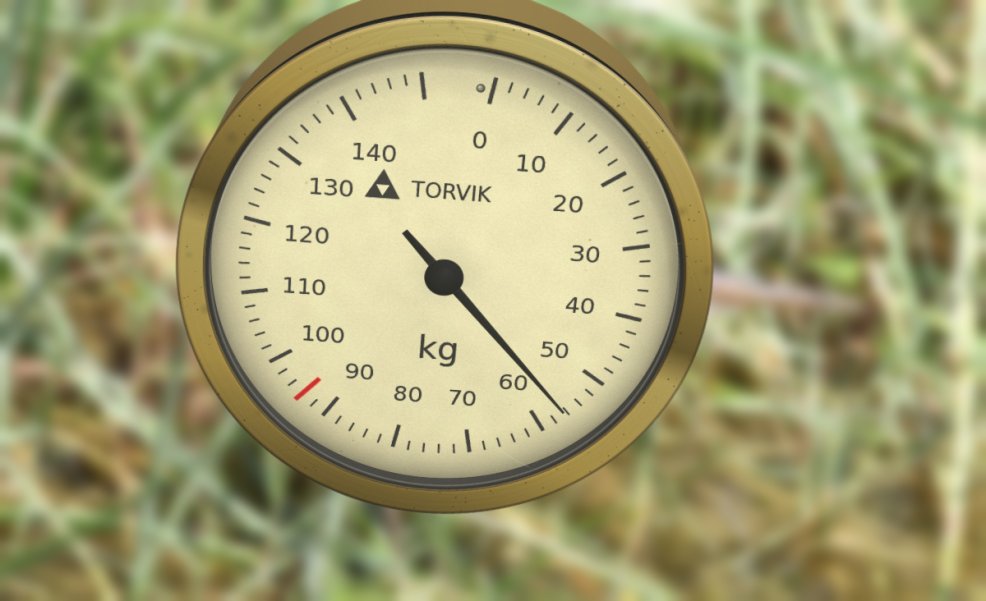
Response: 56 kg
